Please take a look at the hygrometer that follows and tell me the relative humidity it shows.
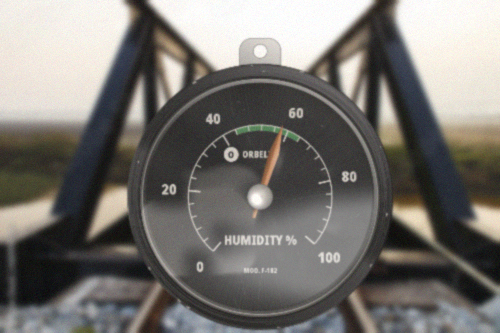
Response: 58 %
